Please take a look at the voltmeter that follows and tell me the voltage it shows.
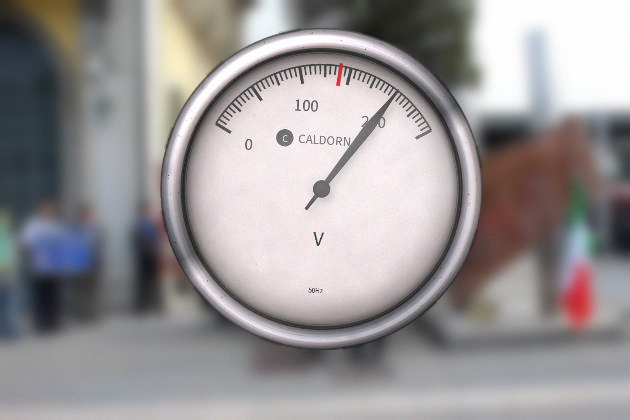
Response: 200 V
